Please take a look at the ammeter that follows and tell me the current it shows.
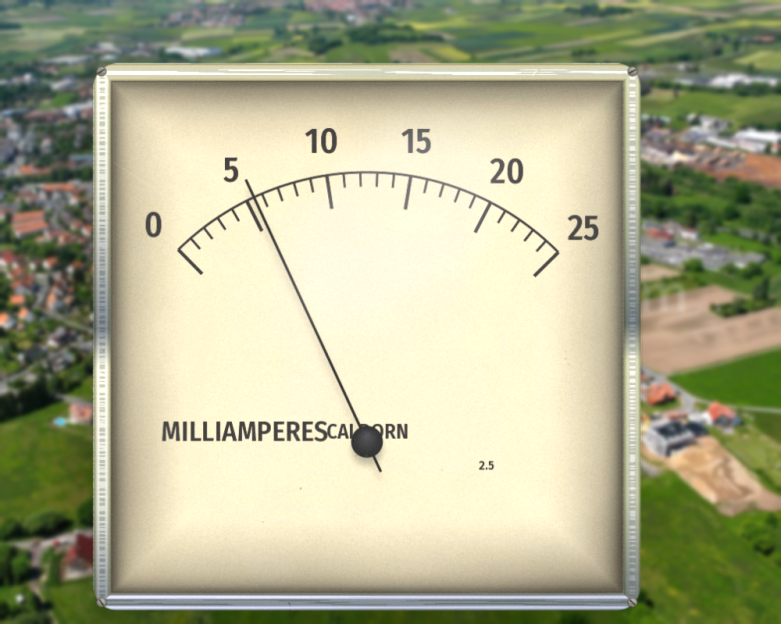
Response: 5.5 mA
